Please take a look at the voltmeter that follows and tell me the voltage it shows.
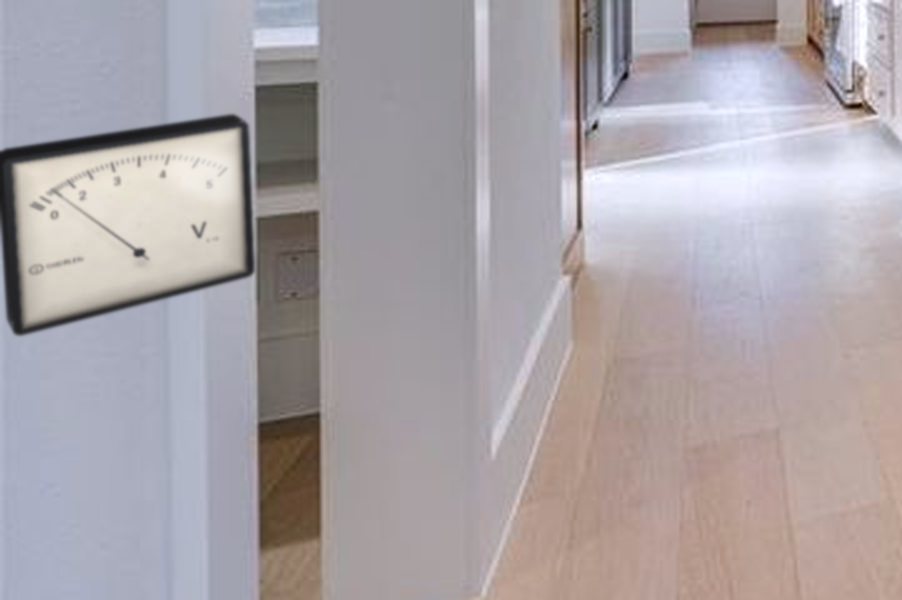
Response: 1.5 V
